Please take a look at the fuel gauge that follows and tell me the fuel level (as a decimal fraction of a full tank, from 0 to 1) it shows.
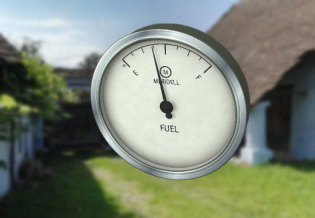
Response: 0.375
